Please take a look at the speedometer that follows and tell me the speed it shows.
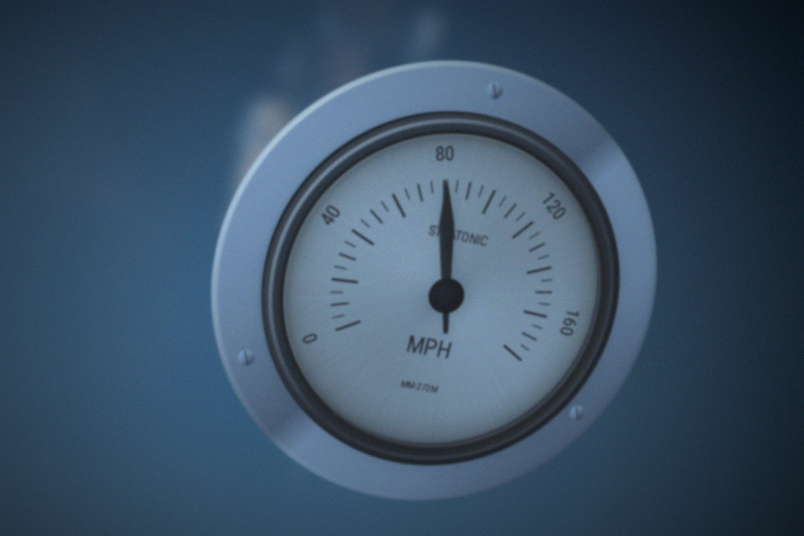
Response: 80 mph
